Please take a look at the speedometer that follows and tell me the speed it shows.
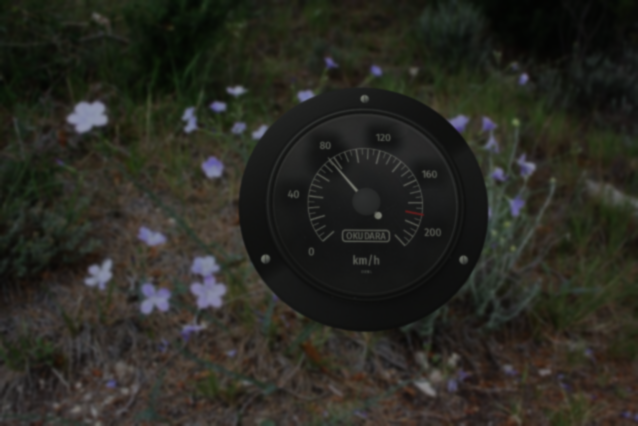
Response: 75 km/h
